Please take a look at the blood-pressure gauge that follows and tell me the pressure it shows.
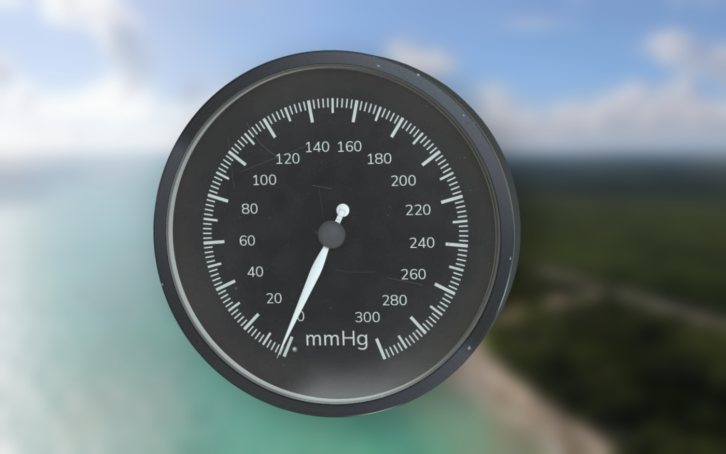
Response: 2 mmHg
